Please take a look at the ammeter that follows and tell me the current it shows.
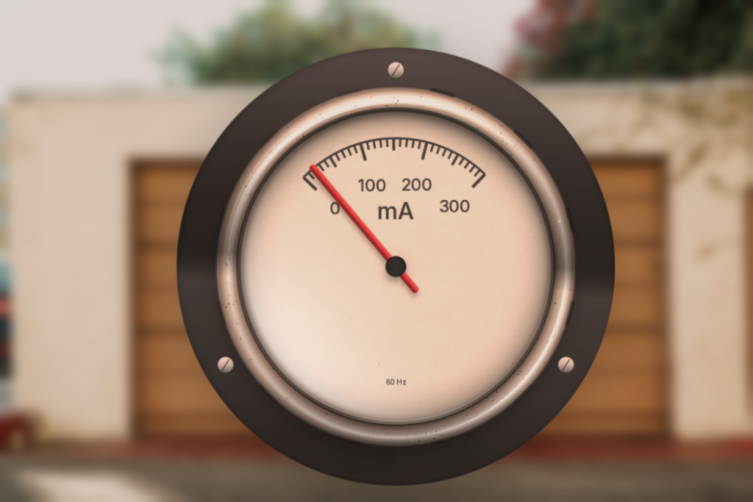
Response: 20 mA
